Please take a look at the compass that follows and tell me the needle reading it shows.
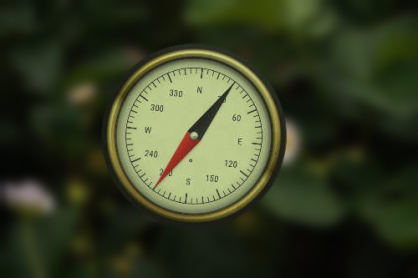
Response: 210 °
